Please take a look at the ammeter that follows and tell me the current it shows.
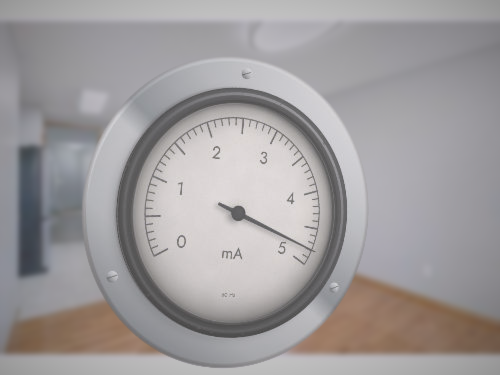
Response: 4.8 mA
